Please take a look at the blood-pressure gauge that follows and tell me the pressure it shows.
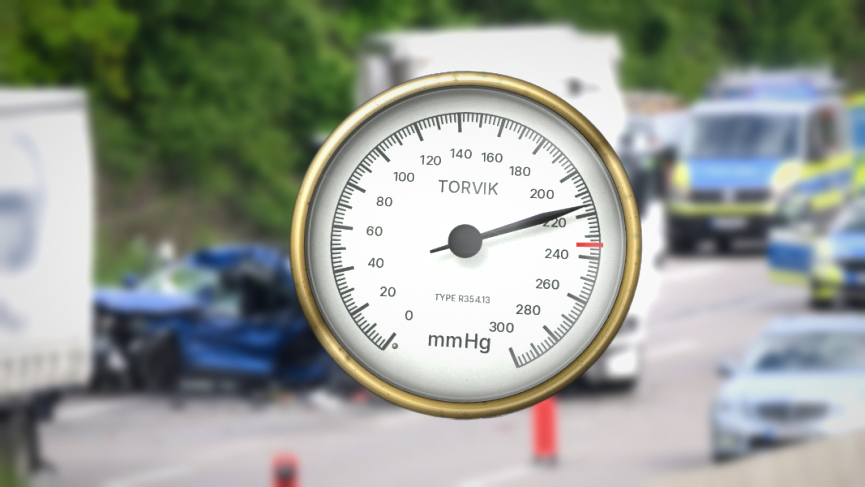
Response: 216 mmHg
